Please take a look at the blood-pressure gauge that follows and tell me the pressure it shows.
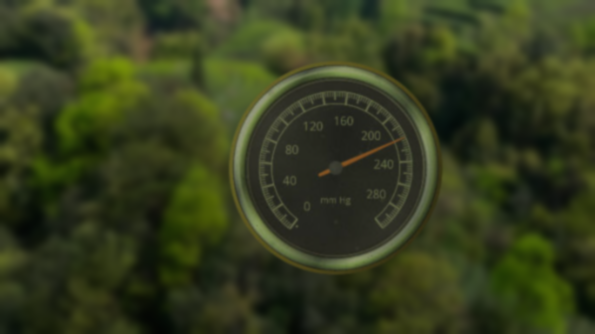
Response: 220 mmHg
